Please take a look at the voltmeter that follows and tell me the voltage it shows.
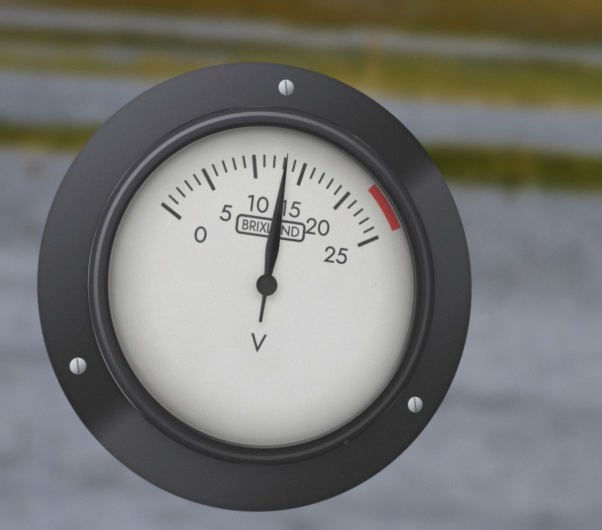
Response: 13 V
